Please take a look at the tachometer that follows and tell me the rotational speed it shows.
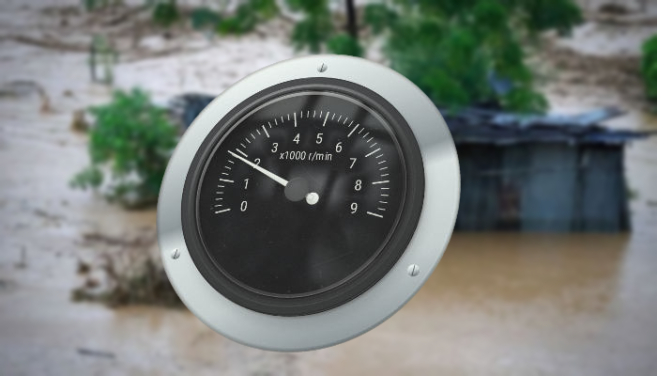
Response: 1800 rpm
